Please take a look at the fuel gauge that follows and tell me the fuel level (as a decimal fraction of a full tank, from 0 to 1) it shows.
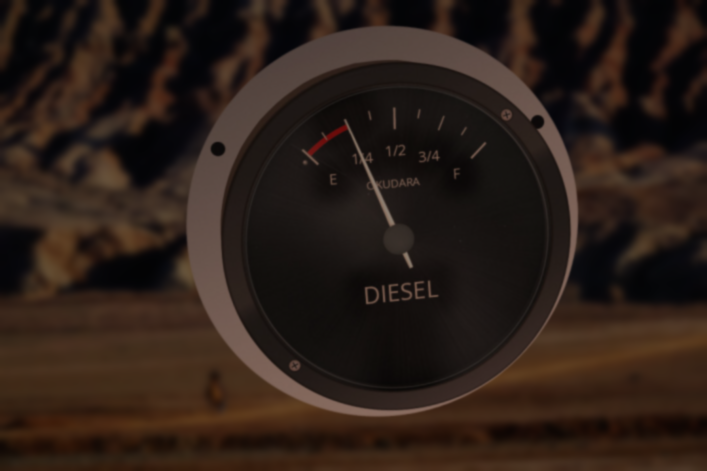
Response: 0.25
